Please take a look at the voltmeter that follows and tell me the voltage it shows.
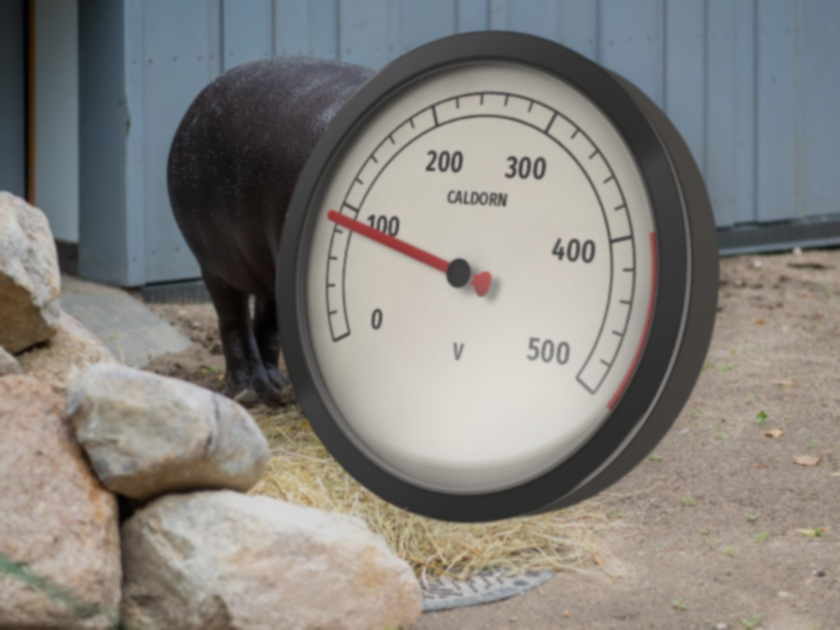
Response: 90 V
